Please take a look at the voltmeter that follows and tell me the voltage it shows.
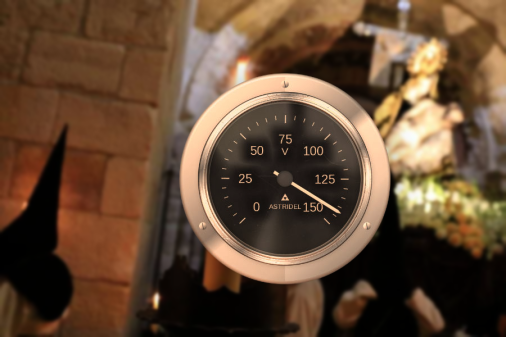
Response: 142.5 V
